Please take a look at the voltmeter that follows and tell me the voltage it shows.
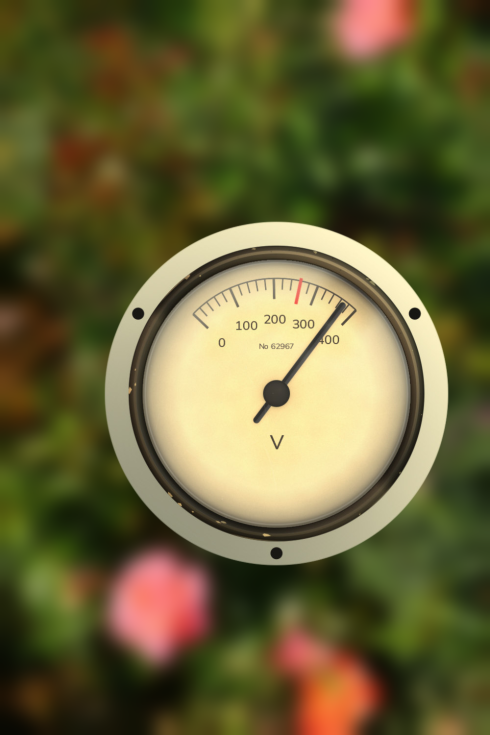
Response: 370 V
